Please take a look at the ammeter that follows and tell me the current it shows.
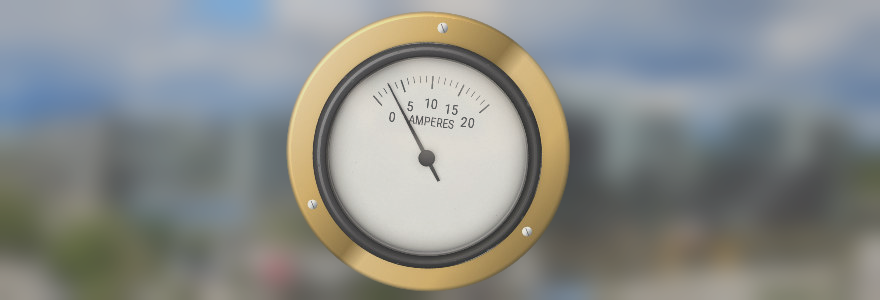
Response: 3 A
